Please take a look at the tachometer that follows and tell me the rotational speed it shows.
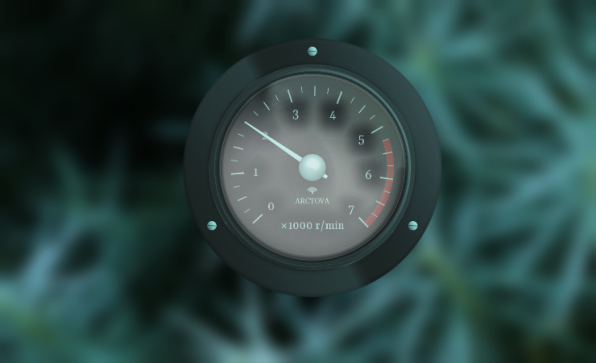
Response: 2000 rpm
